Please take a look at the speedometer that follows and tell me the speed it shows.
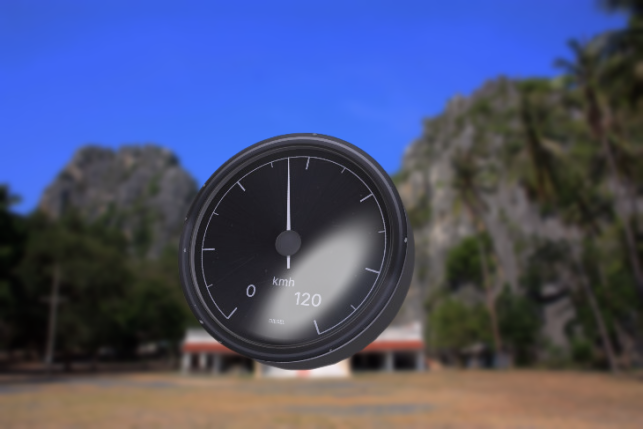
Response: 55 km/h
